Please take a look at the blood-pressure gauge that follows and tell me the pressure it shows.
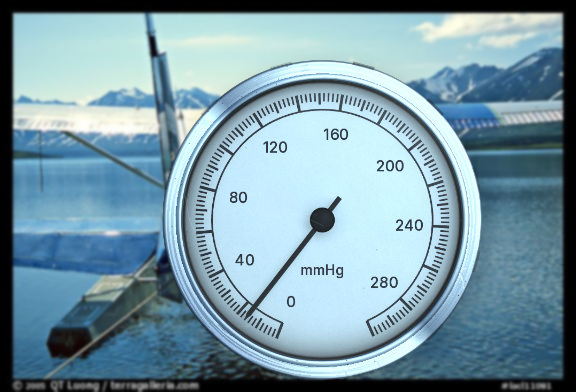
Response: 16 mmHg
